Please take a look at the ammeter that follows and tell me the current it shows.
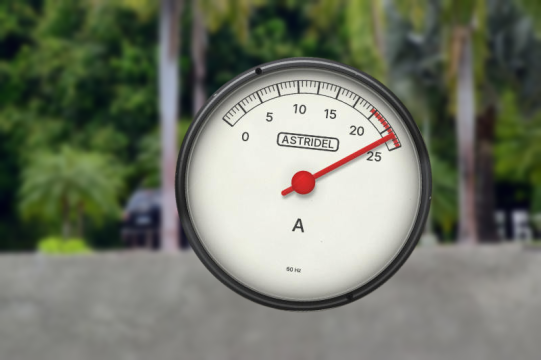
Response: 23.5 A
